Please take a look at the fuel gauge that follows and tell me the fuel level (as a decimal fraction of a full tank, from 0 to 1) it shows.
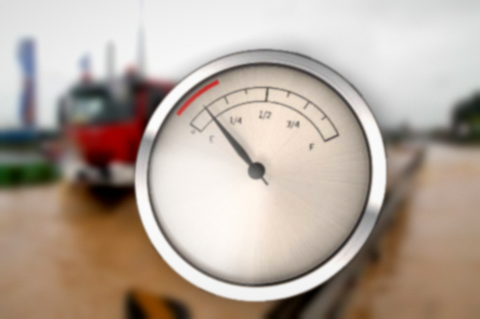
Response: 0.125
